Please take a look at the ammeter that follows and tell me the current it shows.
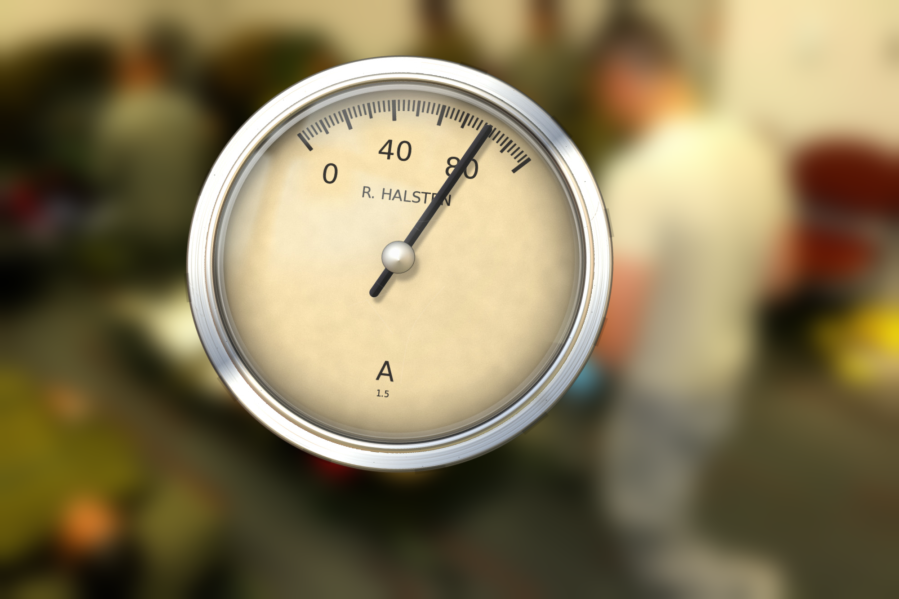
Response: 80 A
